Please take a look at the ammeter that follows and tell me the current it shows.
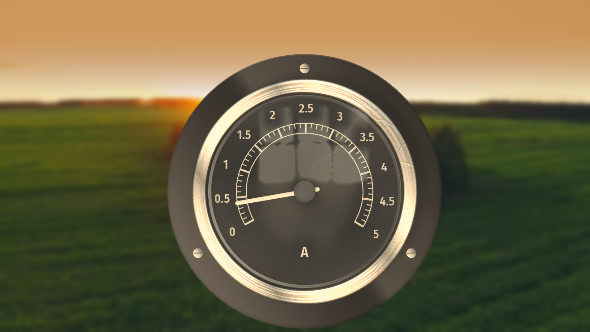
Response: 0.4 A
